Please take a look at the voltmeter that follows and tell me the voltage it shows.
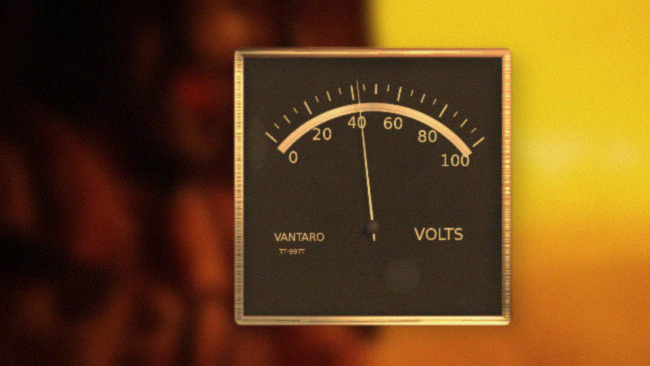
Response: 42.5 V
